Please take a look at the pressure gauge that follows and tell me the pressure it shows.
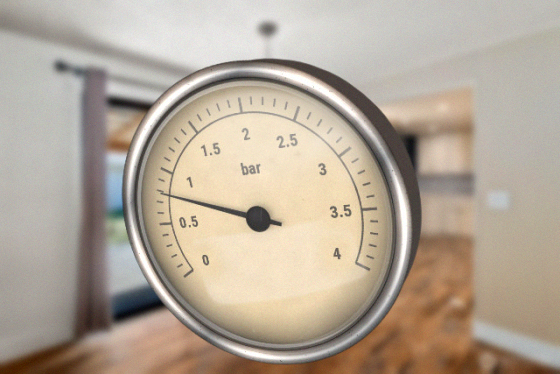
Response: 0.8 bar
